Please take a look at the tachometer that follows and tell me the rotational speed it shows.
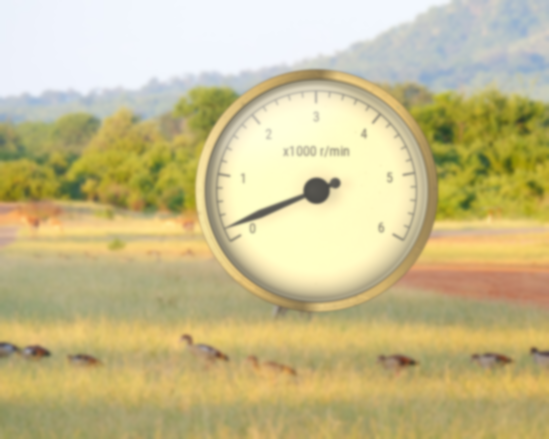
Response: 200 rpm
